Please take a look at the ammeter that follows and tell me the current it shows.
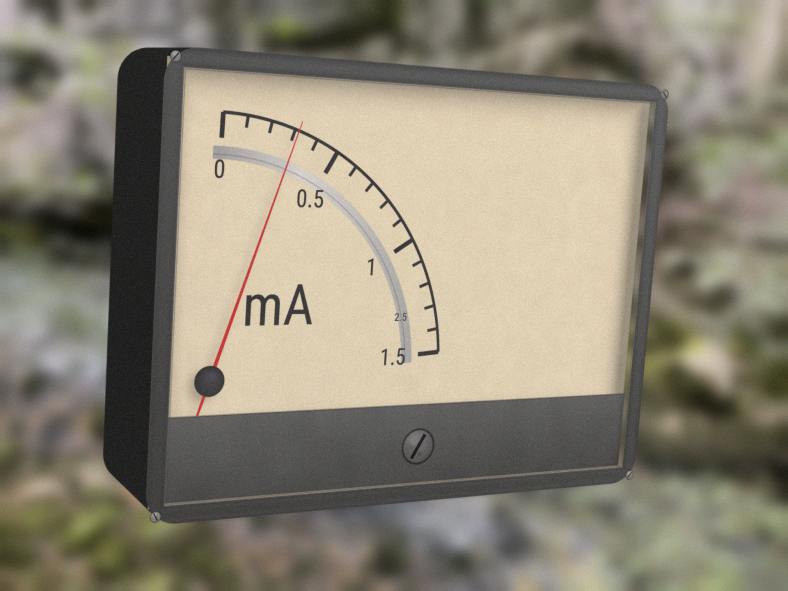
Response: 0.3 mA
